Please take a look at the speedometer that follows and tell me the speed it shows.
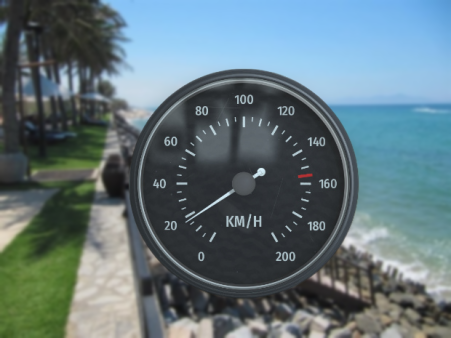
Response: 17.5 km/h
